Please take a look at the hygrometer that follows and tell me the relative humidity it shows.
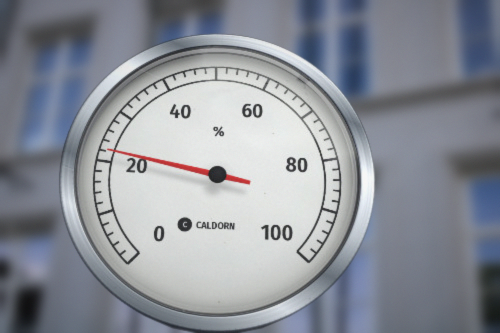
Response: 22 %
